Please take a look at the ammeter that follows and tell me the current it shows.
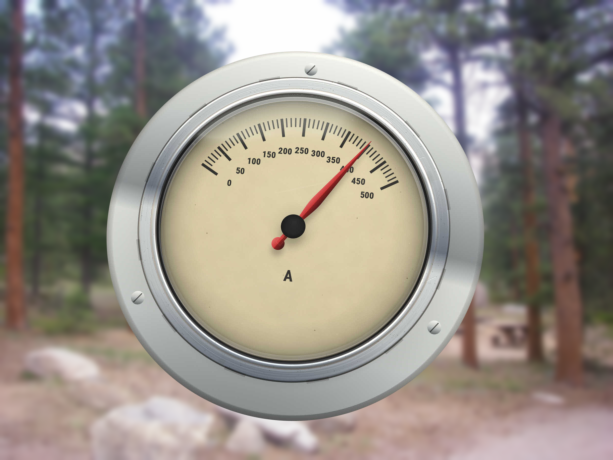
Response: 400 A
